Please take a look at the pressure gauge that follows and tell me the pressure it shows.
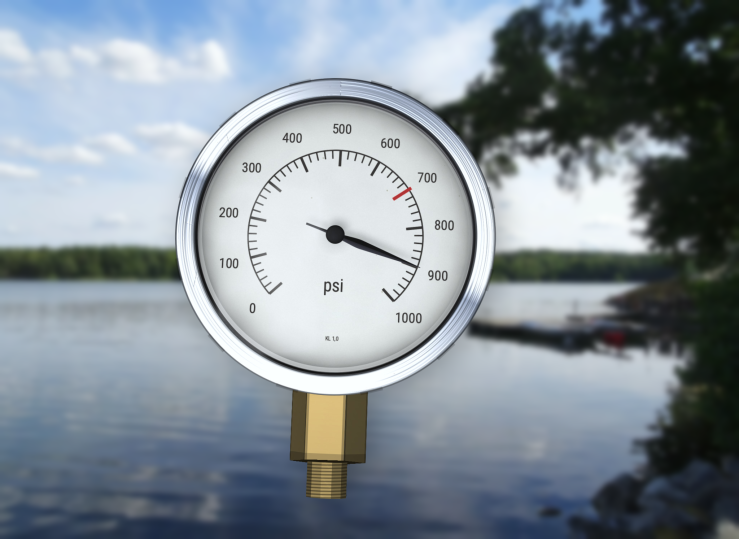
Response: 900 psi
